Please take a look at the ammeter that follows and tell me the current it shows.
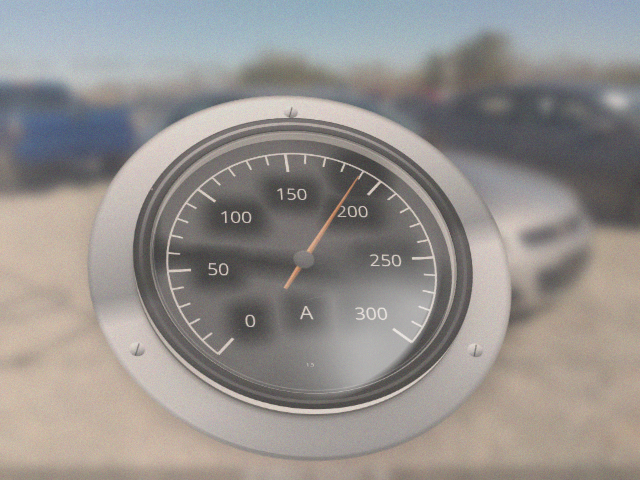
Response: 190 A
